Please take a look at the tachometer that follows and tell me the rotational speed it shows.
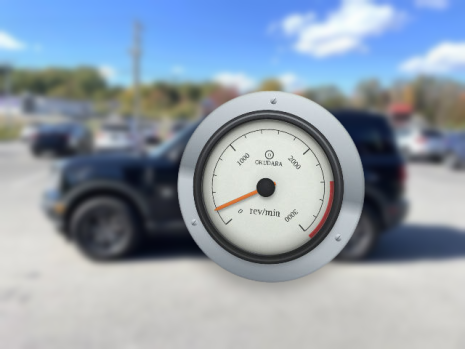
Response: 200 rpm
